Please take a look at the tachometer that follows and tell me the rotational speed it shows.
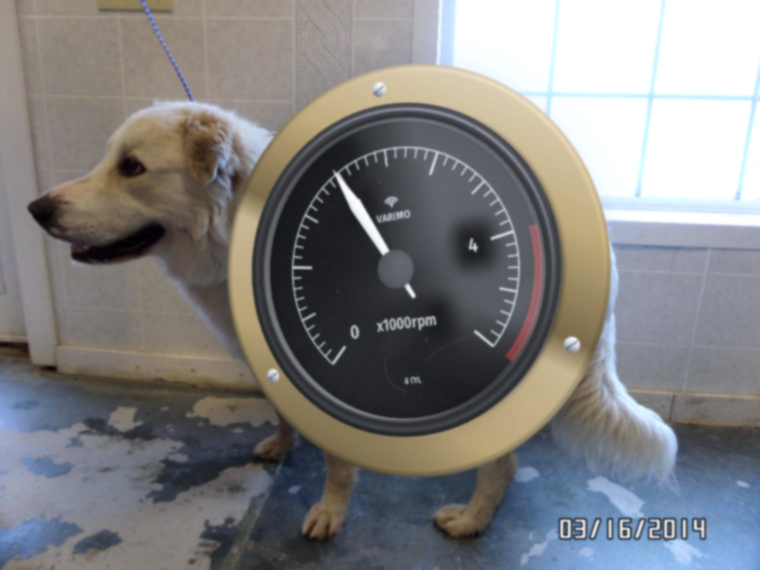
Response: 2000 rpm
